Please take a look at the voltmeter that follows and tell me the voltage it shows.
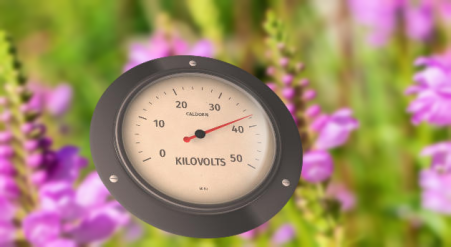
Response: 38 kV
